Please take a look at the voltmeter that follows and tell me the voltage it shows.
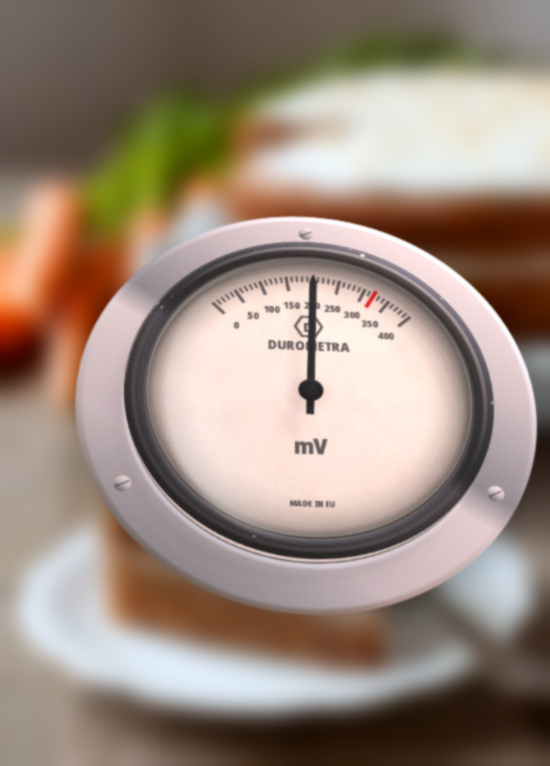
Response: 200 mV
